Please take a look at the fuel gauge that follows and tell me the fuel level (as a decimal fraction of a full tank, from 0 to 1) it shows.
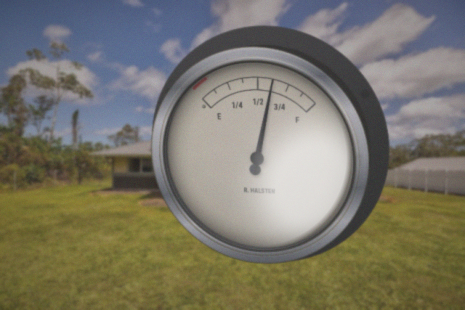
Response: 0.625
